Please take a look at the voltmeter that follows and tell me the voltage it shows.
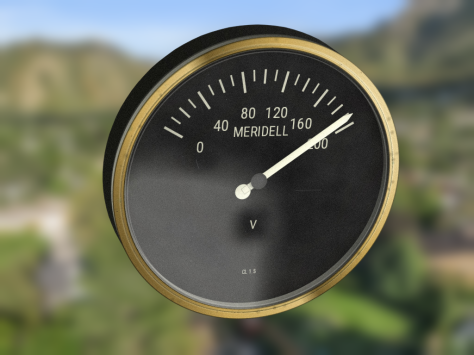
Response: 190 V
